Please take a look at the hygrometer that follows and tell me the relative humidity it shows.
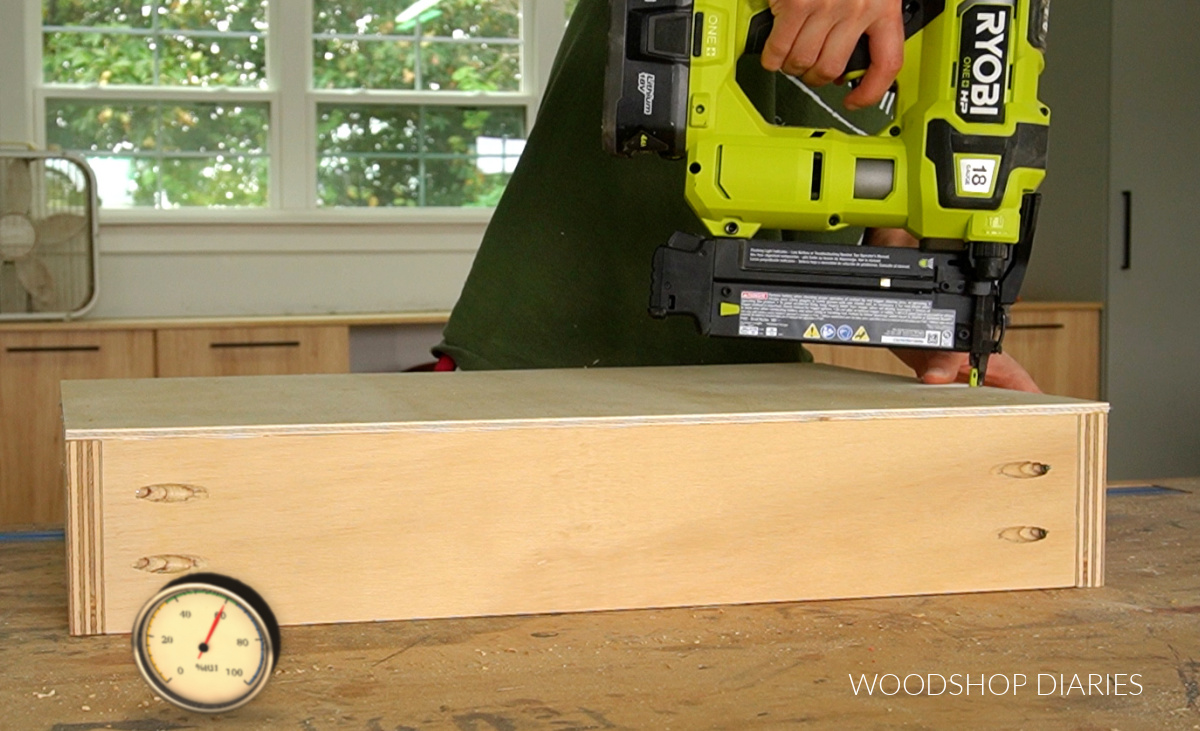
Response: 60 %
